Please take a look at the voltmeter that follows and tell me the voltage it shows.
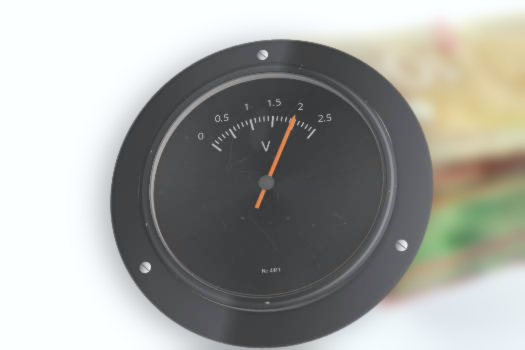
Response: 2 V
